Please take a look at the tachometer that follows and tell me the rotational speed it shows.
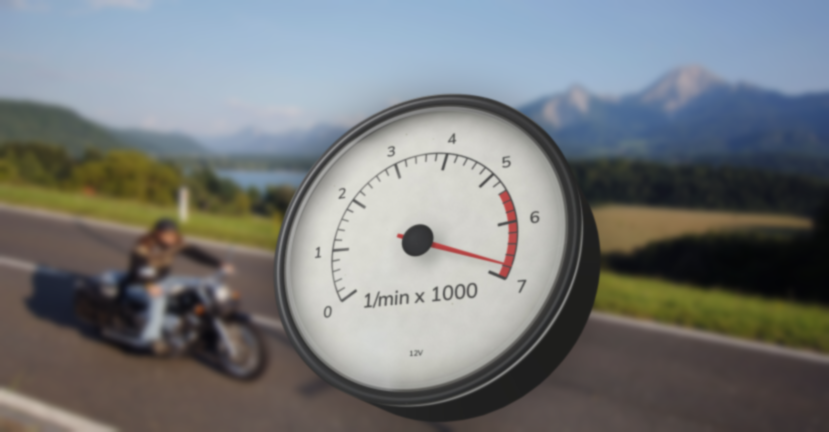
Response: 6800 rpm
